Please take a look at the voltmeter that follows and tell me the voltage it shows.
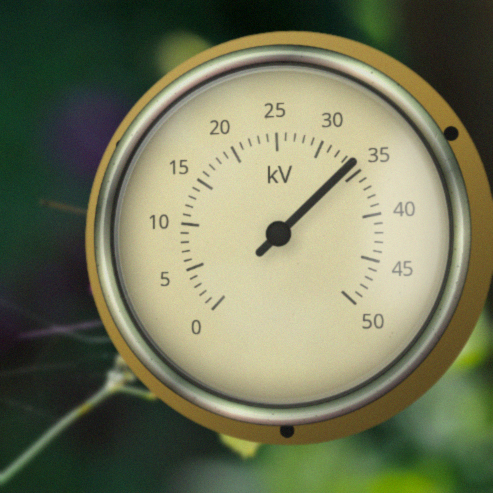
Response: 34 kV
